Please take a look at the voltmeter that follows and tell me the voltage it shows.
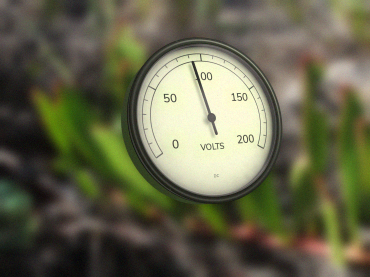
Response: 90 V
